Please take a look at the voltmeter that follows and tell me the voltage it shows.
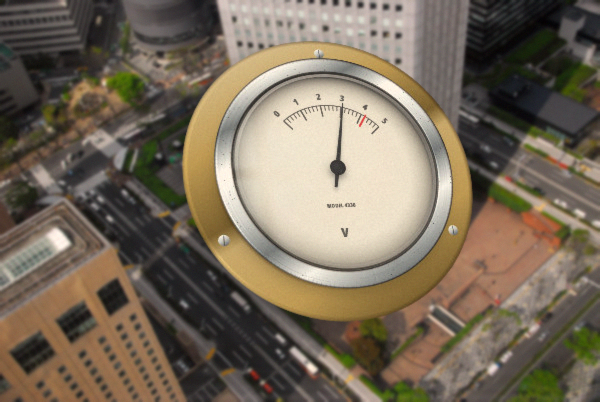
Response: 3 V
